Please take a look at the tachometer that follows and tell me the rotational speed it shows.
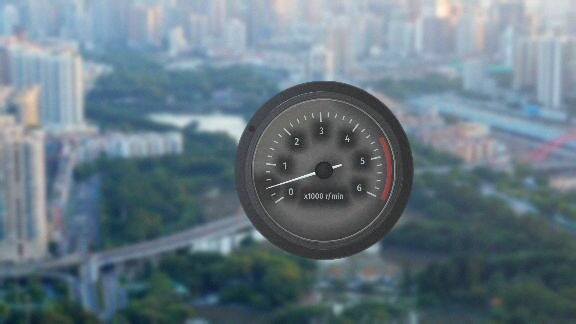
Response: 400 rpm
